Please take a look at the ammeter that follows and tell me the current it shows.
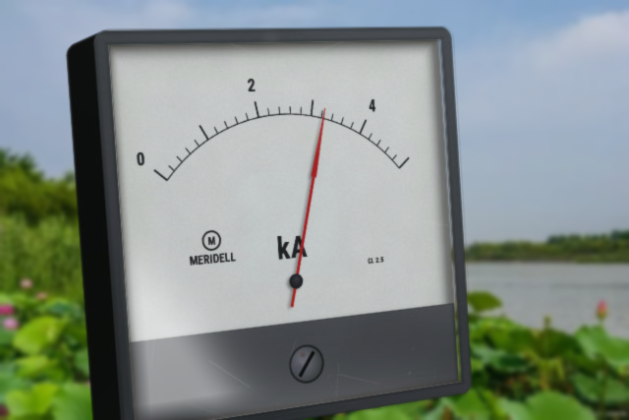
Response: 3.2 kA
